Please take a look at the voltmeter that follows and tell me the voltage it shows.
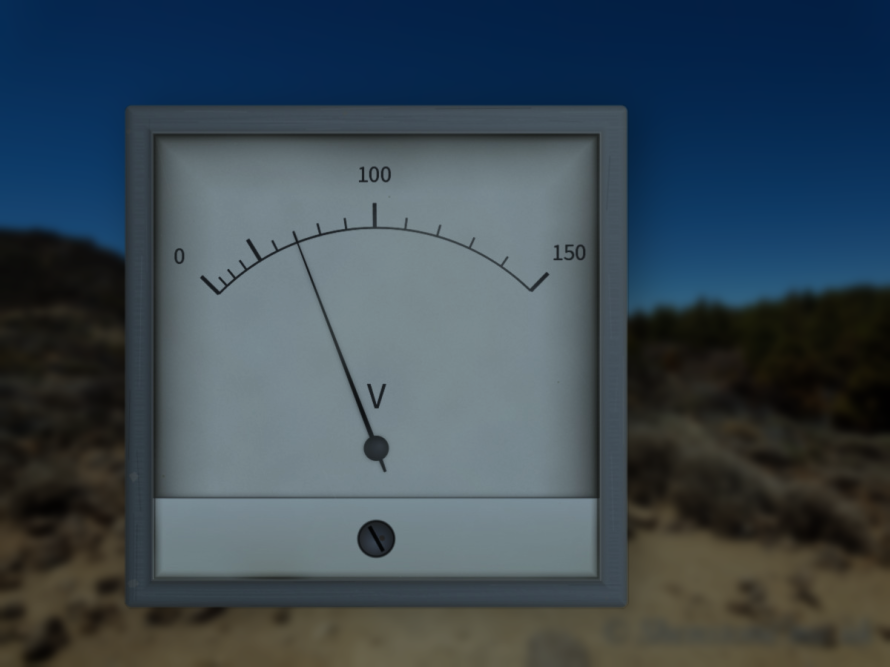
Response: 70 V
